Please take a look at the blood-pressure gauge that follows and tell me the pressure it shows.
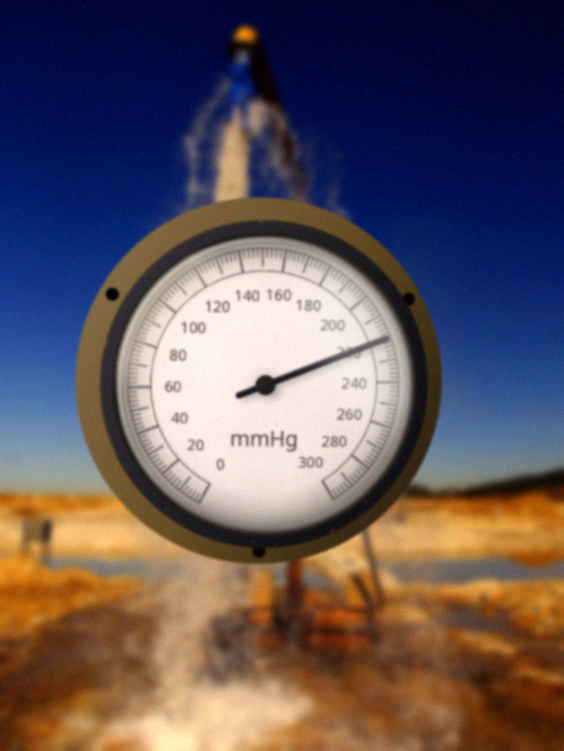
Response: 220 mmHg
